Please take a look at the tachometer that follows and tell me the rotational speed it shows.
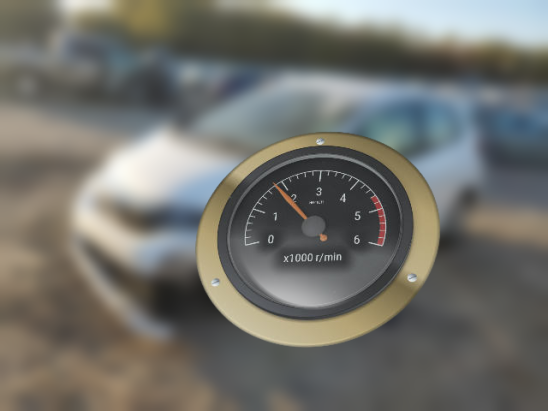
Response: 1800 rpm
